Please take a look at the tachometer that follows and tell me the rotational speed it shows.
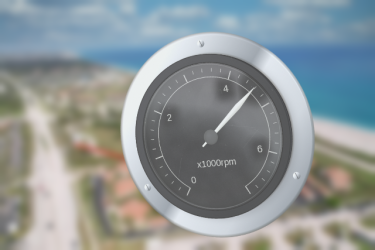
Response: 4600 rpm
